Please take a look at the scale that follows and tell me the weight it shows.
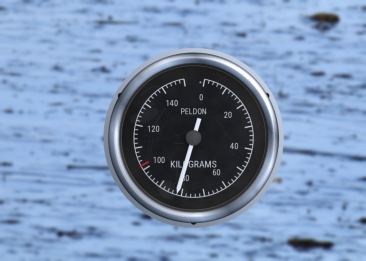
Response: 82 kg
